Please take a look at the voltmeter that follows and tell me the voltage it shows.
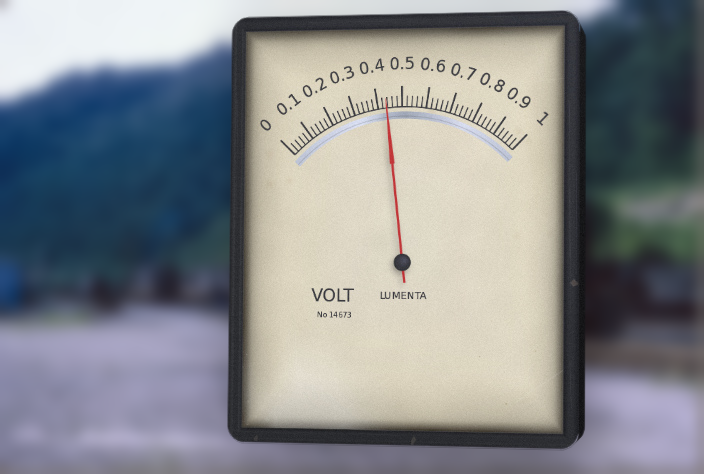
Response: 0.44 V
